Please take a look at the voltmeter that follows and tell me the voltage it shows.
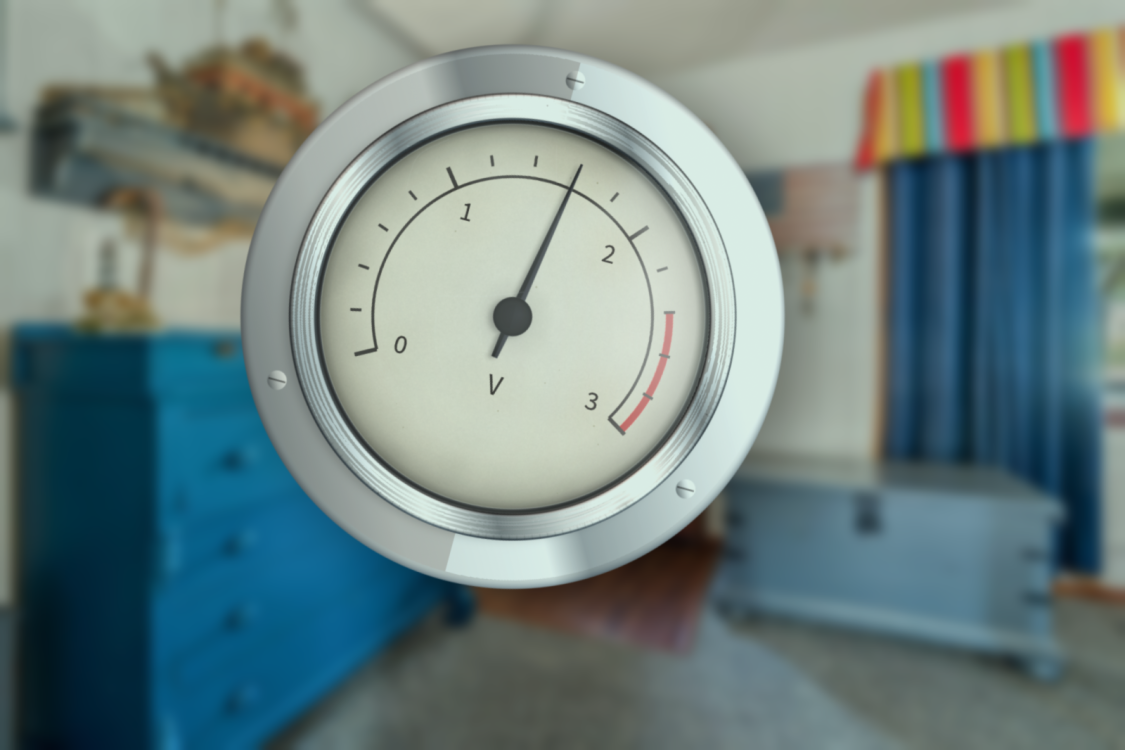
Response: 1.6 V
